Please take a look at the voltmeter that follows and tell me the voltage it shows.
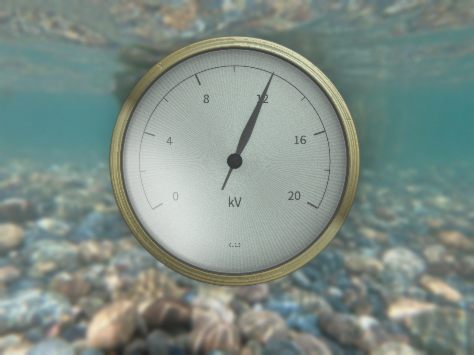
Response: 12 kV
